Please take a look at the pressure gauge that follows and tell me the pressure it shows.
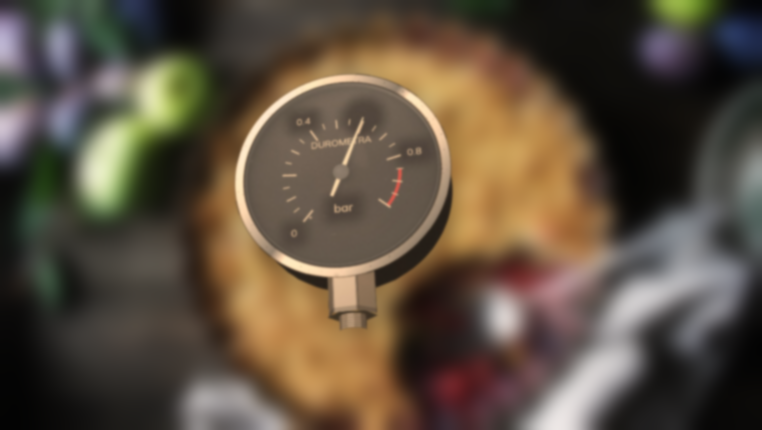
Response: 0.6 bar
